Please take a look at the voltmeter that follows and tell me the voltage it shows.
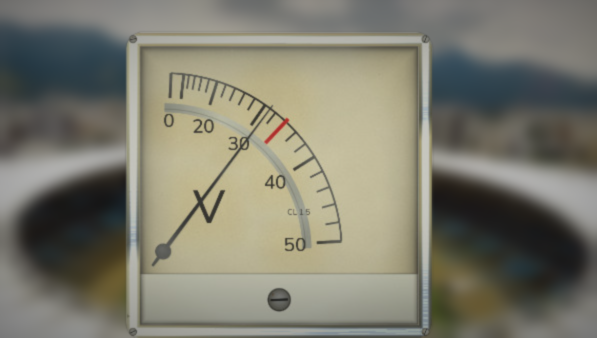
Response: 31 V
